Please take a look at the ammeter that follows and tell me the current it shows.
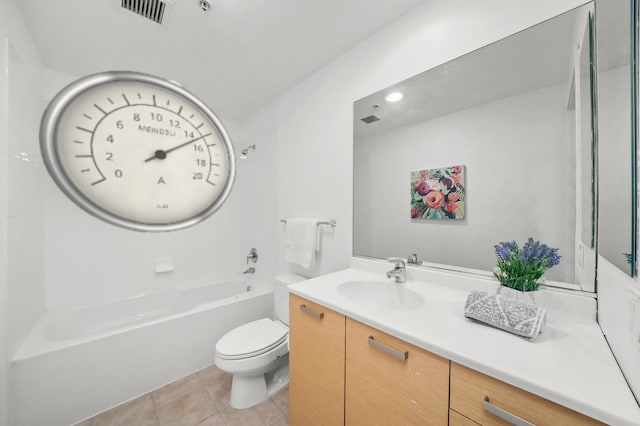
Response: 15 A
